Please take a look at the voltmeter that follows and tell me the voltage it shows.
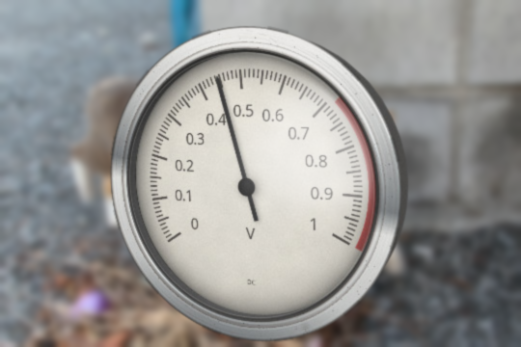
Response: 0.45 V
